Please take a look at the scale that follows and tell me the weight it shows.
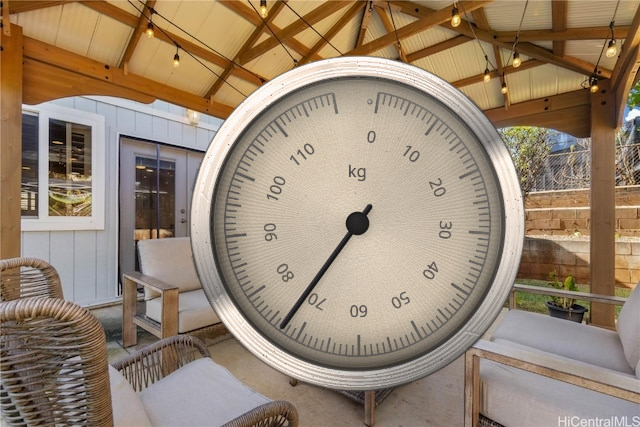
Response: 73 kg
